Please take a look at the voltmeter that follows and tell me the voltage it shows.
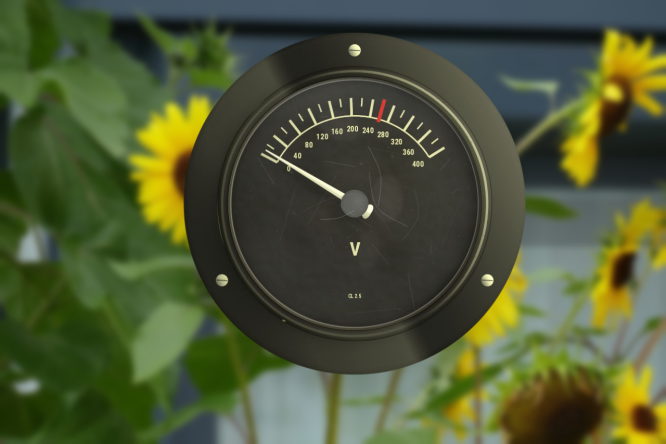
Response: 10 V
